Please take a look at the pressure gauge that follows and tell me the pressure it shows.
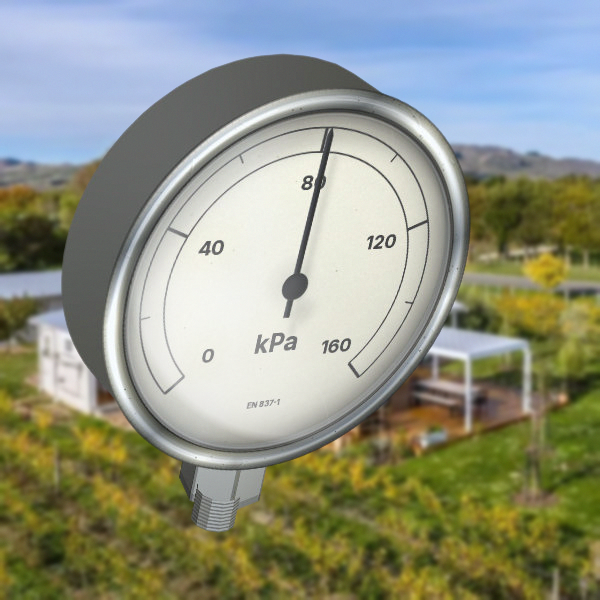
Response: 80 kPa
